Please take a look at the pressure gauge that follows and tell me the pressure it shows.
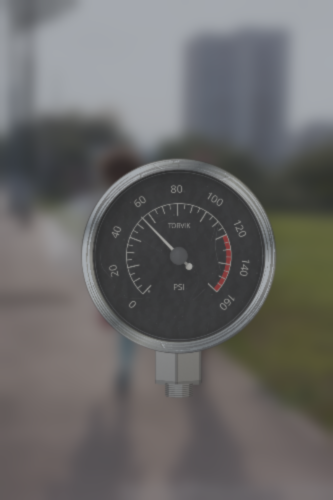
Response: 55 psi
